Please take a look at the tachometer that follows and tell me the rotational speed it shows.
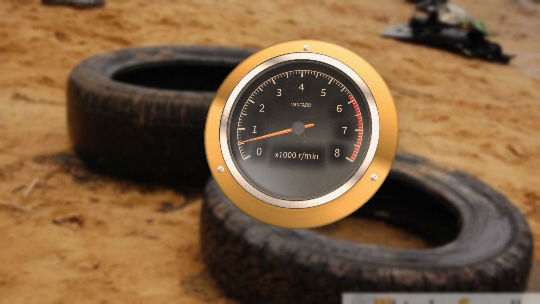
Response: 500 rpm
